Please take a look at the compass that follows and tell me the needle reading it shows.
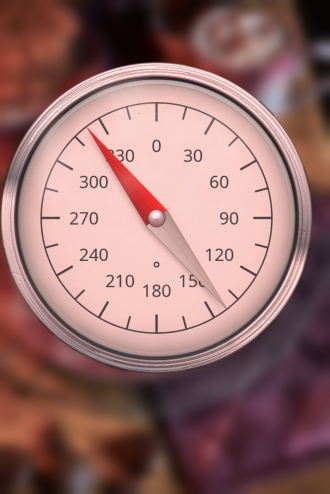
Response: 322.5 °
